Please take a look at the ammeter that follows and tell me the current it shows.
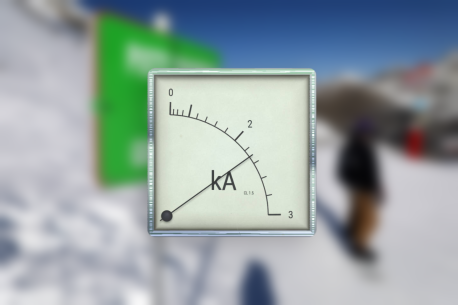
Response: 2.3 kA
